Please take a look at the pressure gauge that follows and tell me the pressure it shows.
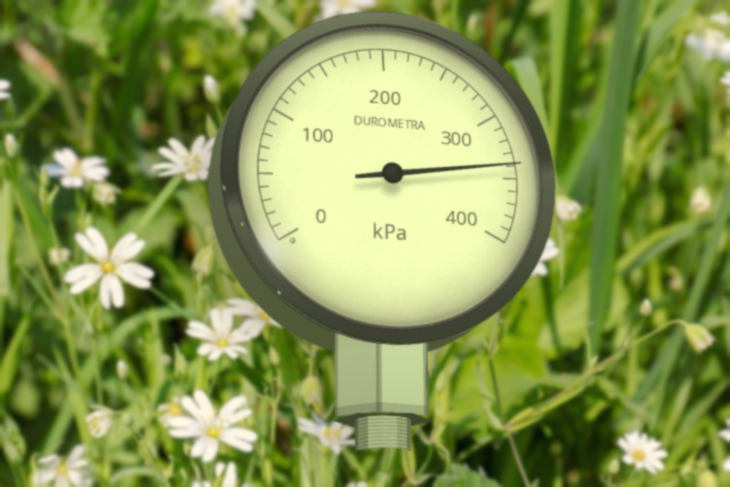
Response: 340 kPa
